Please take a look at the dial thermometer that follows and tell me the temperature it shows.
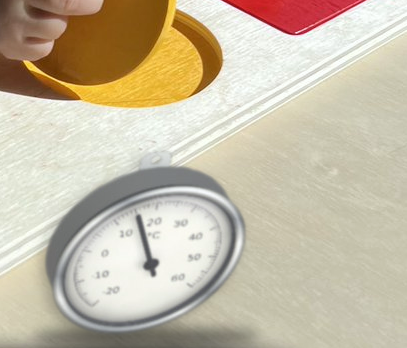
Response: 15 °C
